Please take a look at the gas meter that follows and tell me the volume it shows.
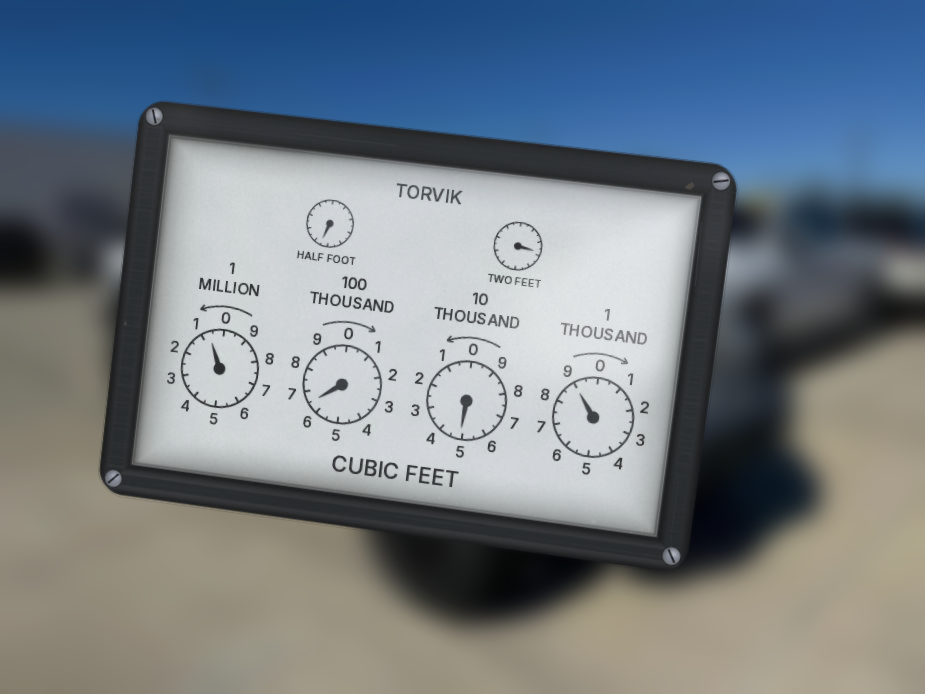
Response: 64900 ft³
